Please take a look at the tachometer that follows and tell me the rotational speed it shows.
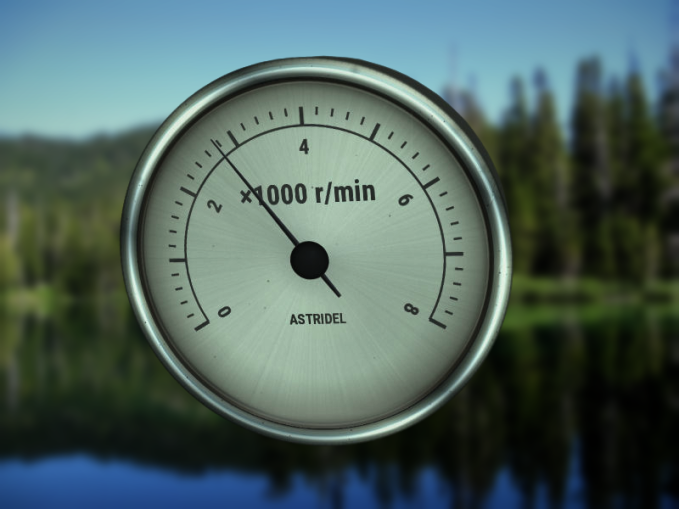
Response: 2800 rpm
